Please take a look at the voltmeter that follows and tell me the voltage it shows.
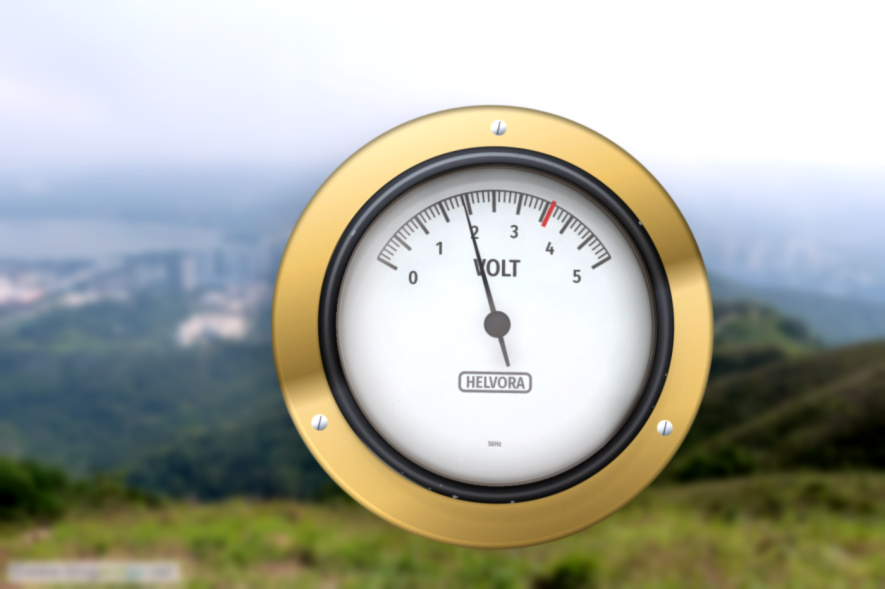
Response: 1.9 V
